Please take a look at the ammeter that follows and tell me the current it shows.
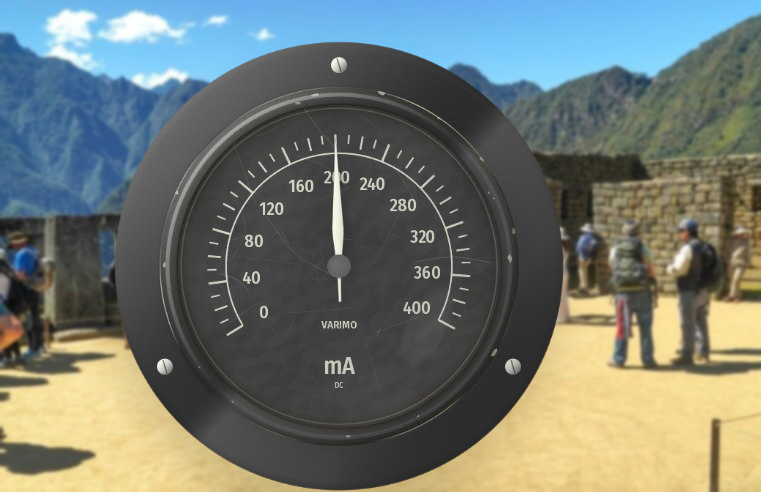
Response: 200 mA
